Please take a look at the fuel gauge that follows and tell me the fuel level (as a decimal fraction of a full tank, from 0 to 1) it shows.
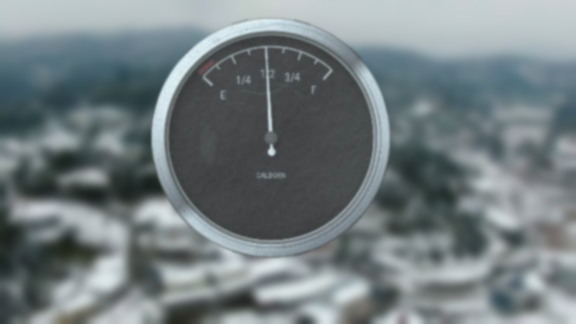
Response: 0.5
